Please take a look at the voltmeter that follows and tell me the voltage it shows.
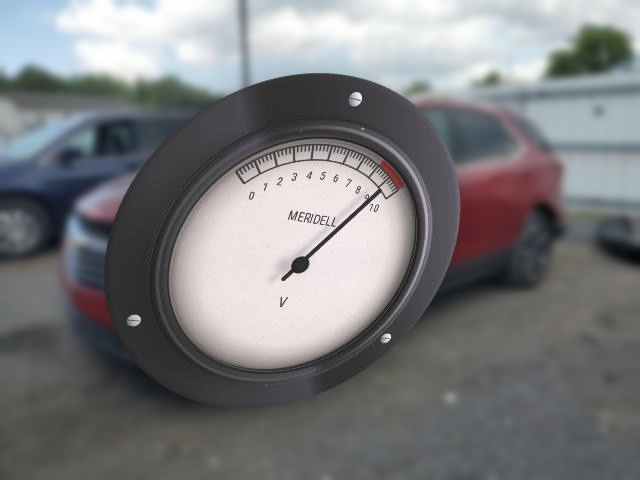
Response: 9 V
